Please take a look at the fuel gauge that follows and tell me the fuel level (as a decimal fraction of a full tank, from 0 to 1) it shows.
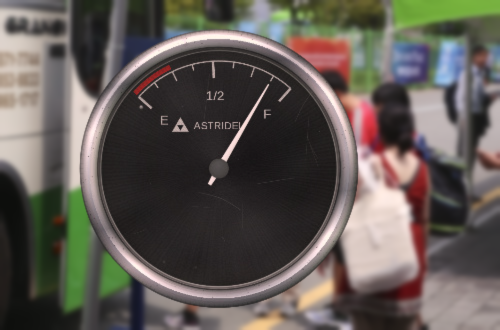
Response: 0.875
